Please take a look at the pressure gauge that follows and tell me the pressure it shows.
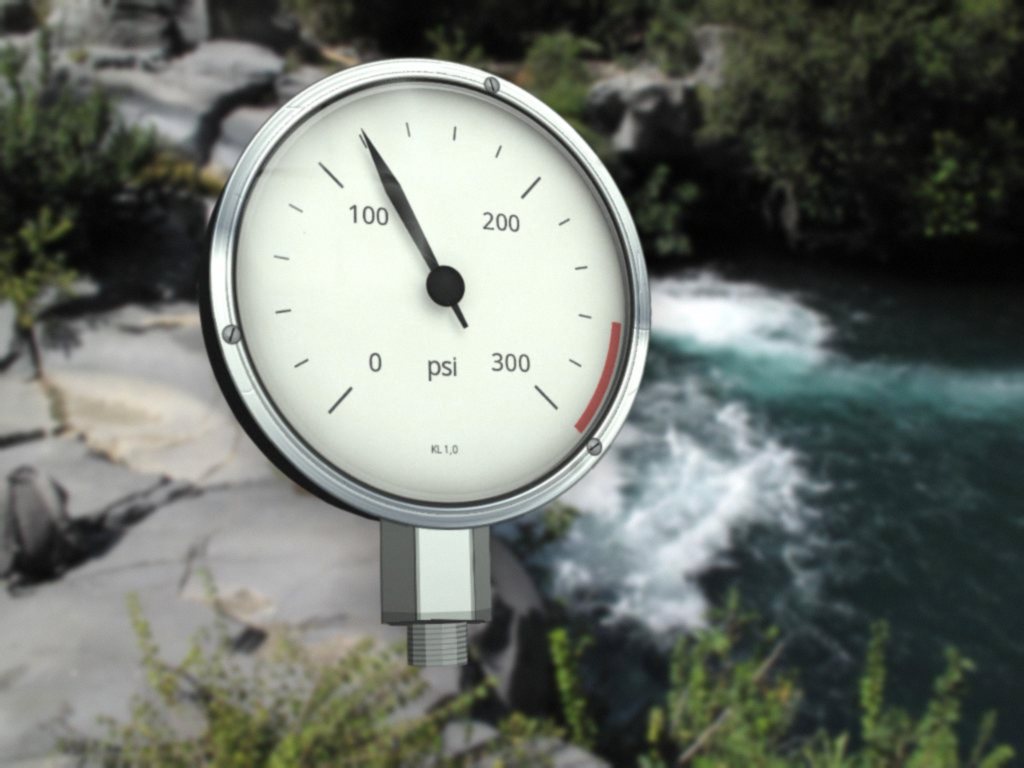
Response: 120 psi
